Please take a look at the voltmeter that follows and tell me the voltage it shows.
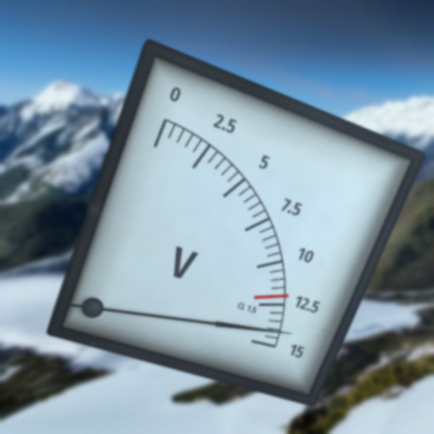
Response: 14 V
